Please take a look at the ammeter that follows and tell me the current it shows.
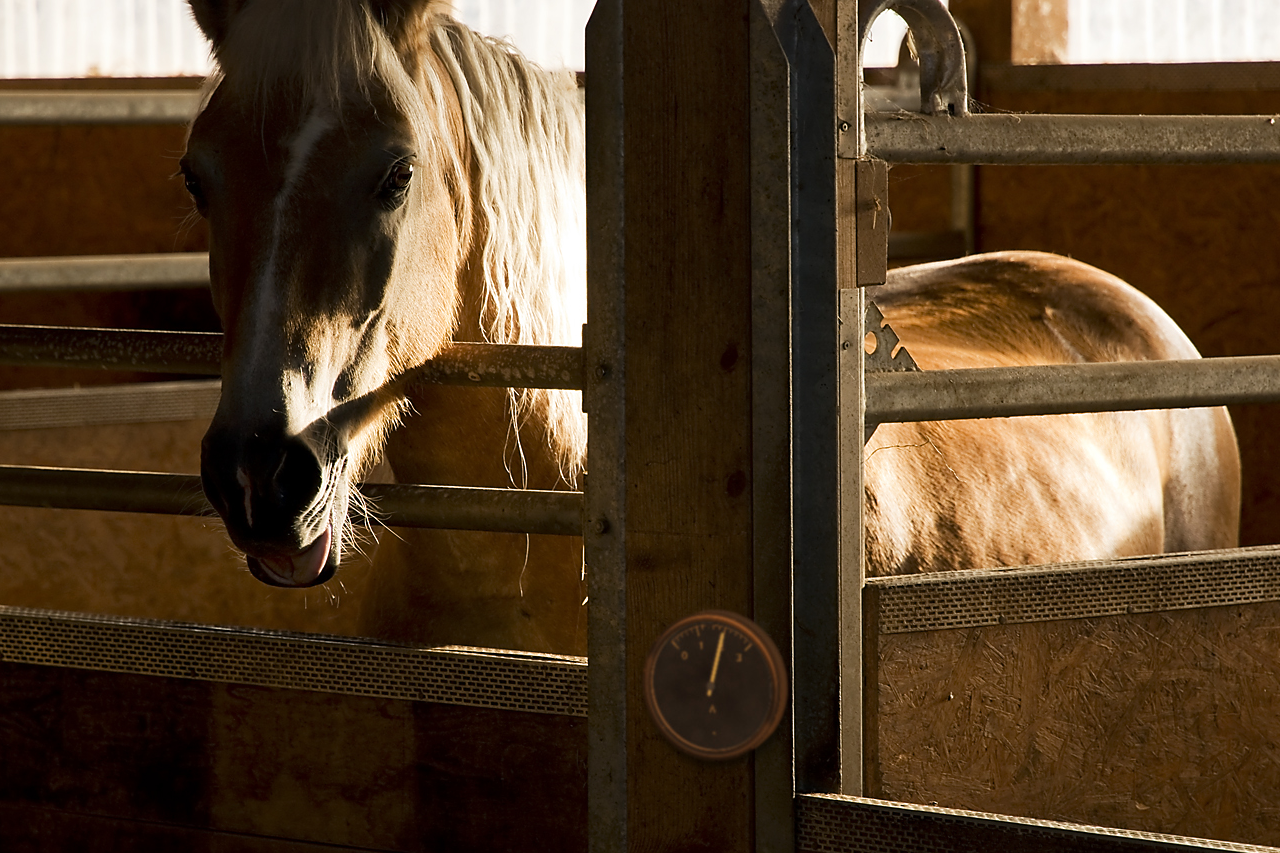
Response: 2 A
